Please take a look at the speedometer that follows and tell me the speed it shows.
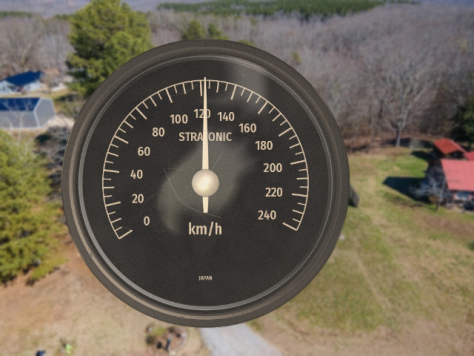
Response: 122.5 km/h
